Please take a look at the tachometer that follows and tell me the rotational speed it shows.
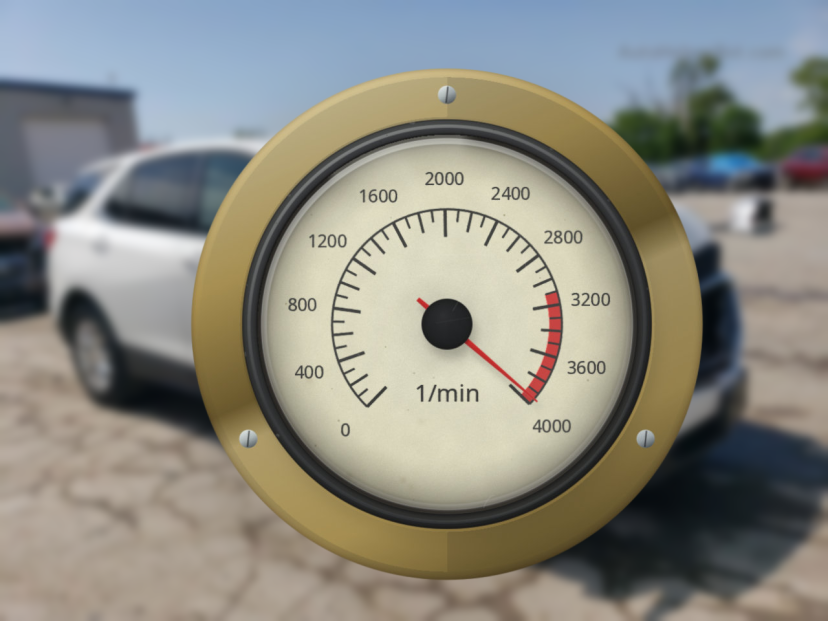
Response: 3950 rpm
